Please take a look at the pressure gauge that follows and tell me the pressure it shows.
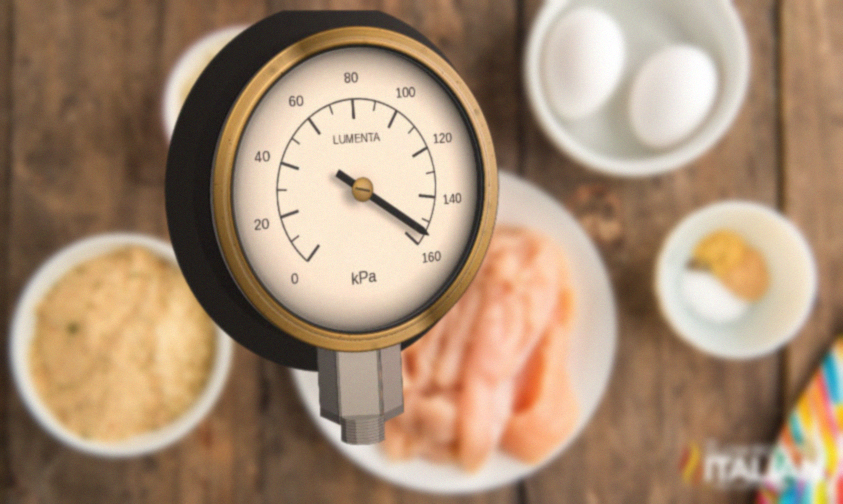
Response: 155 kPa
